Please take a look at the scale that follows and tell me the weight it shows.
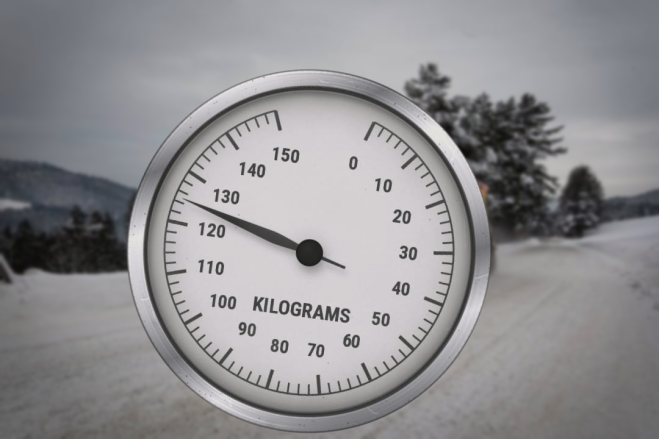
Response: 125 kg
